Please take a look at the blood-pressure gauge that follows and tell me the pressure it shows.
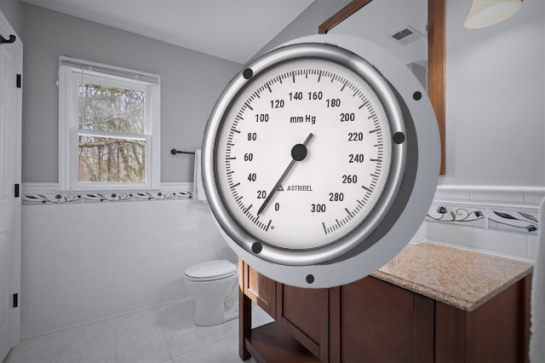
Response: 10 mmHg
